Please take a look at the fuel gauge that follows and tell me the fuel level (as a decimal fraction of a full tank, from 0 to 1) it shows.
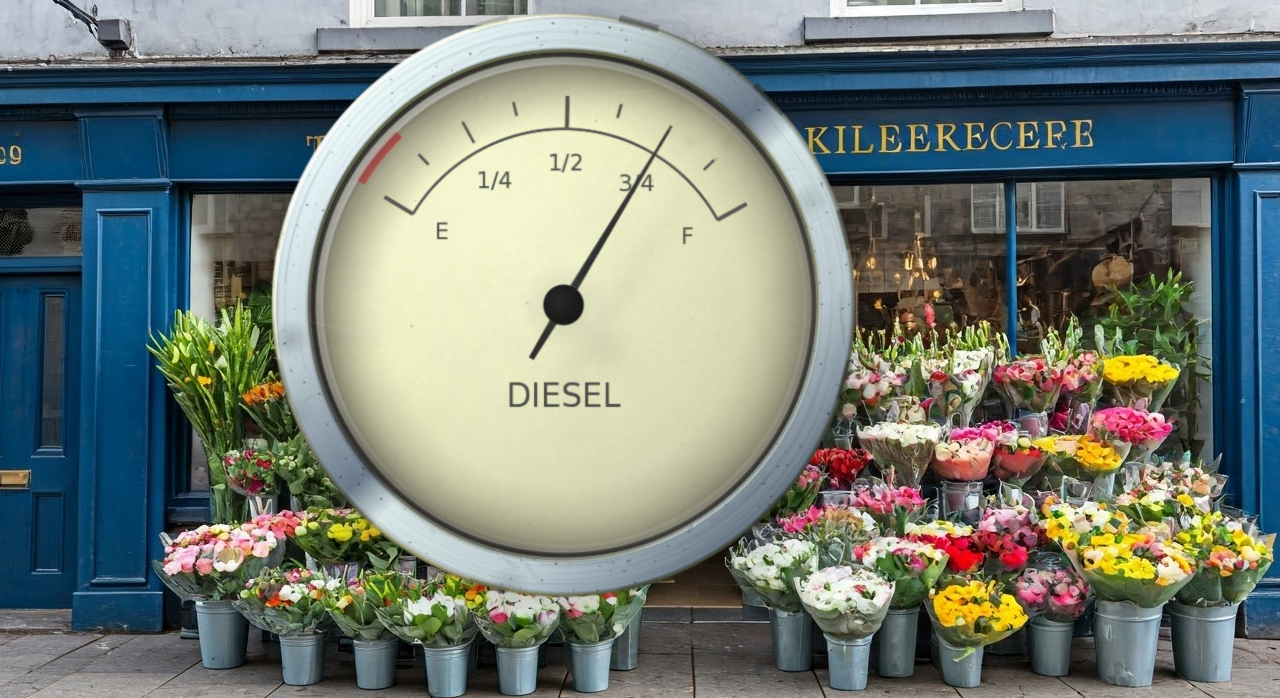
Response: 0.75
